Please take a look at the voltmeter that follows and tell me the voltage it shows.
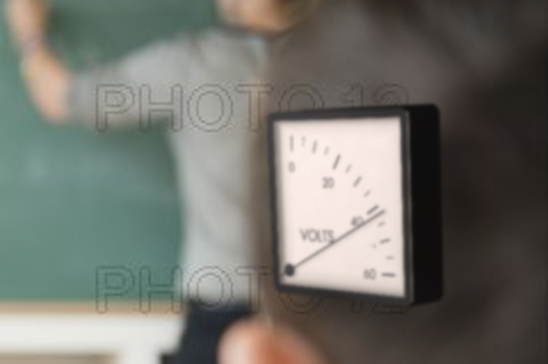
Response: 42.5 V
